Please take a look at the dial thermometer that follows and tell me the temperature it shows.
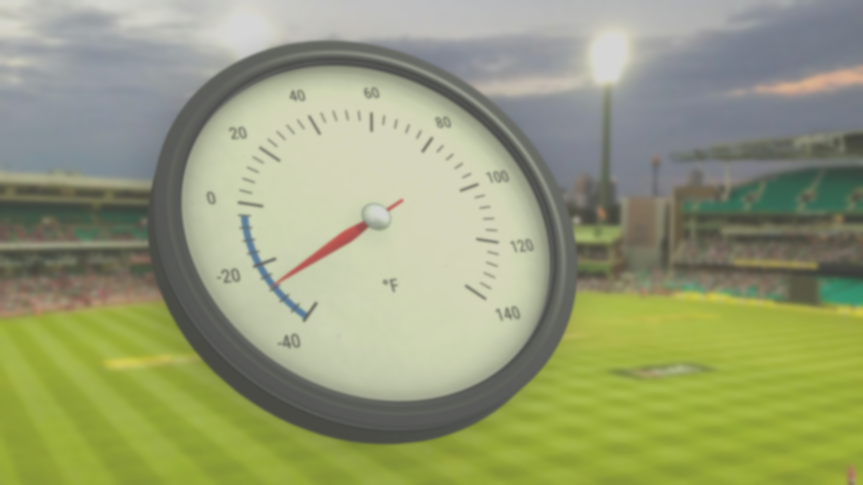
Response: -28 °F
